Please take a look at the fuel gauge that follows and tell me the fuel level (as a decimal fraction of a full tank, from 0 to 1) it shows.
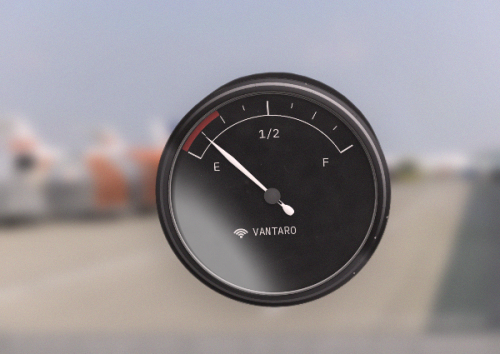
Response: 0.125
